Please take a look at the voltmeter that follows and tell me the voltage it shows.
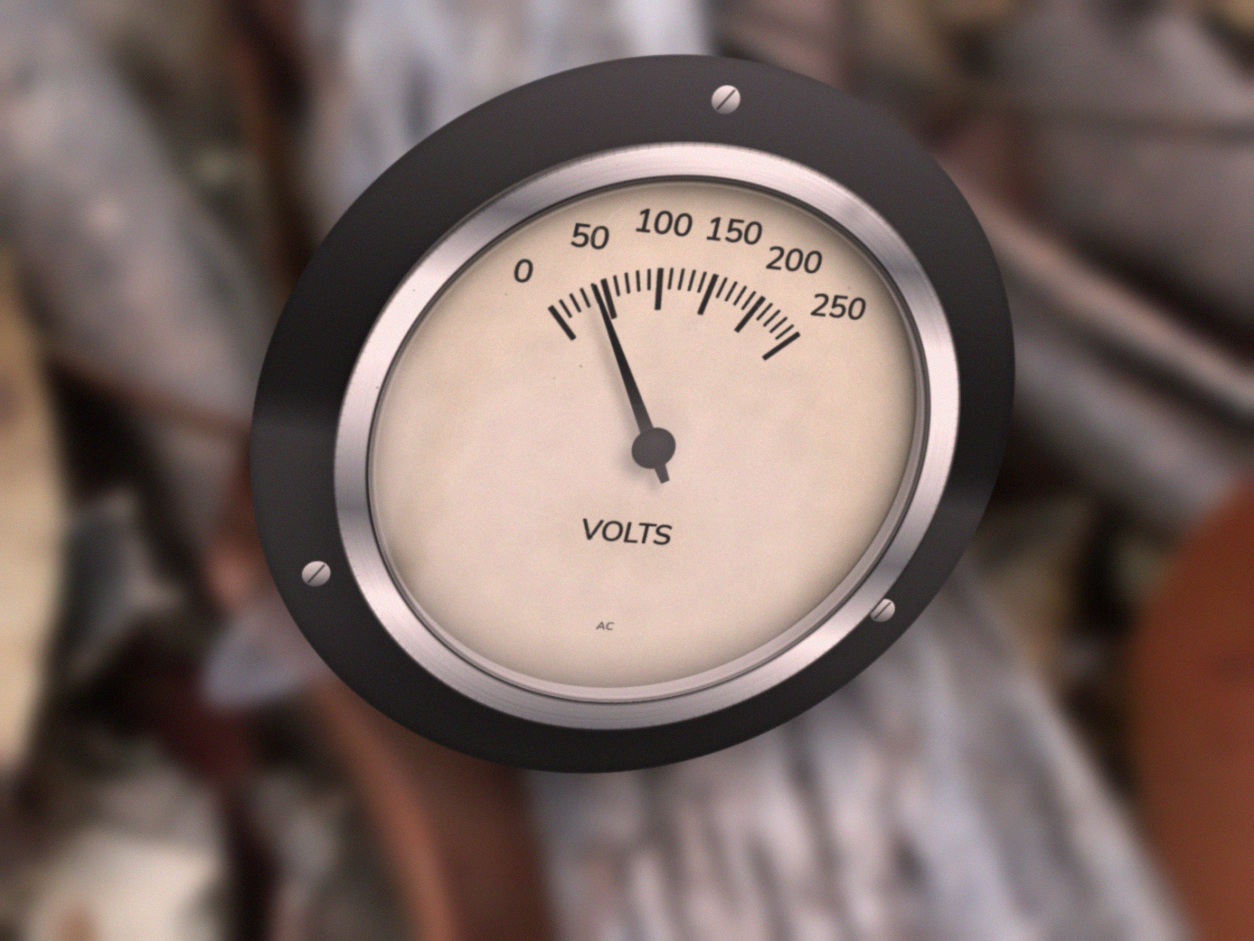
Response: 40 V
